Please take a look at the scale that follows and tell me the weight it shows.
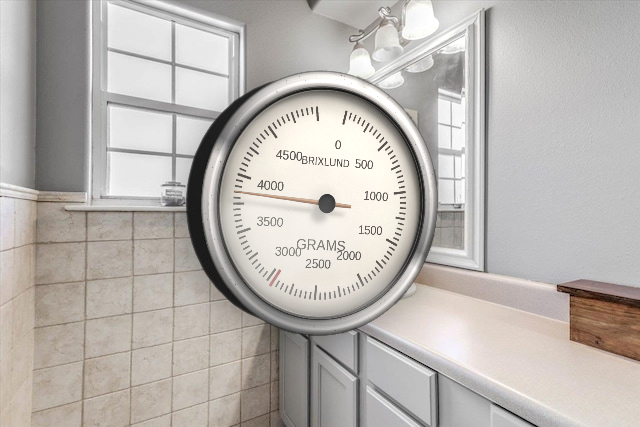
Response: 3850 g
